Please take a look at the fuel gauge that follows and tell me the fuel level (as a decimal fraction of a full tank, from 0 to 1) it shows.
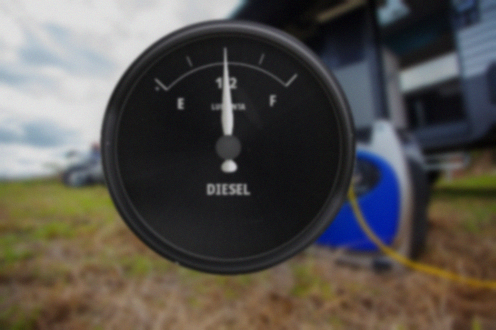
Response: 0.5
